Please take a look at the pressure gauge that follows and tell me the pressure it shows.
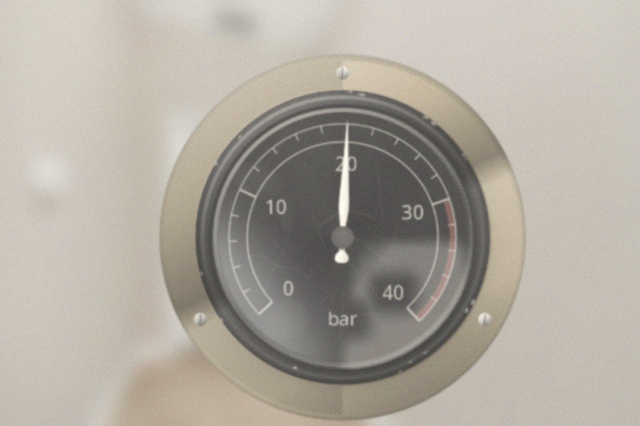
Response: 20 bar
